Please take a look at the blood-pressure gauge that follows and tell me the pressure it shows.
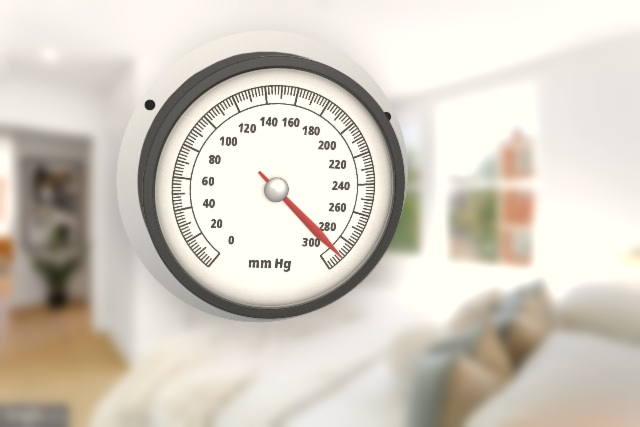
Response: 290 mmHg
